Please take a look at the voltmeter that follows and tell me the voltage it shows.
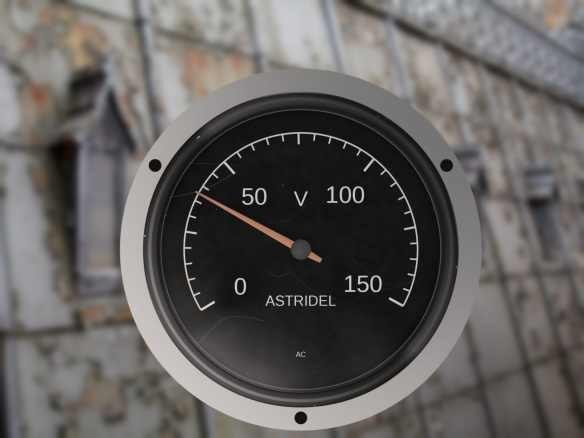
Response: 37.5 V
